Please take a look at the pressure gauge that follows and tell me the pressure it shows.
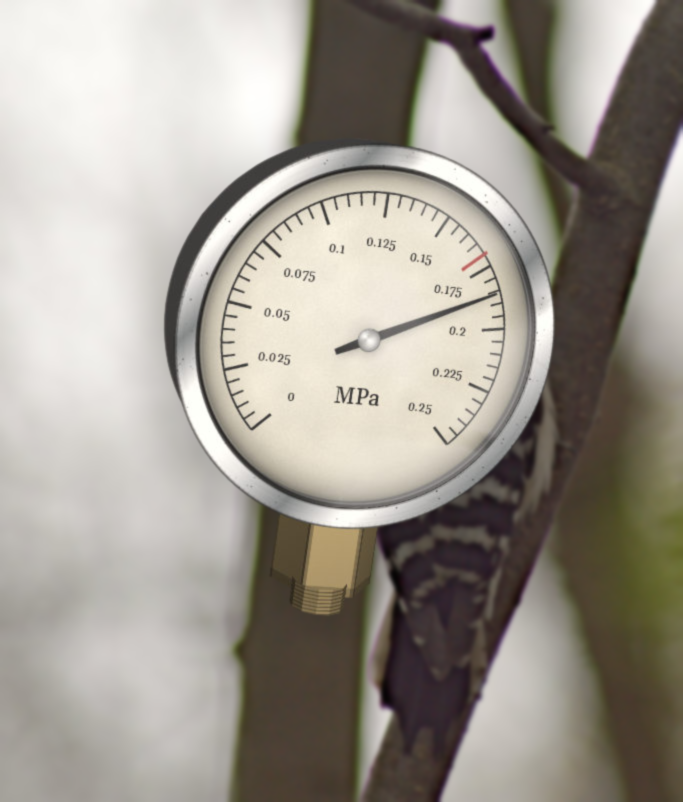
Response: 0.185 MPa
